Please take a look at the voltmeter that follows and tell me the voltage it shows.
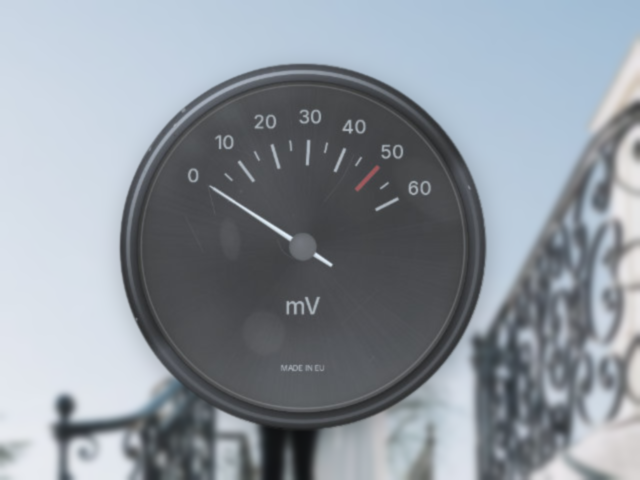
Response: 0 mV
